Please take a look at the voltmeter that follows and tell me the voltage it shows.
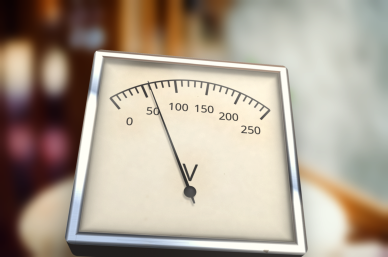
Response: 60 V
